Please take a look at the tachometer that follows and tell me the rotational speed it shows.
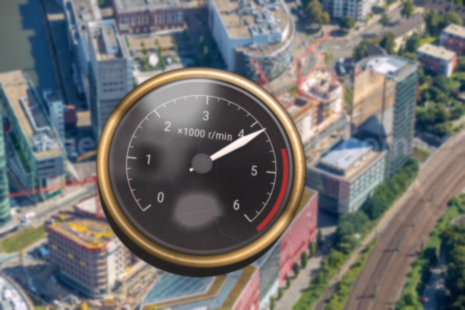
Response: 4200 rpm
